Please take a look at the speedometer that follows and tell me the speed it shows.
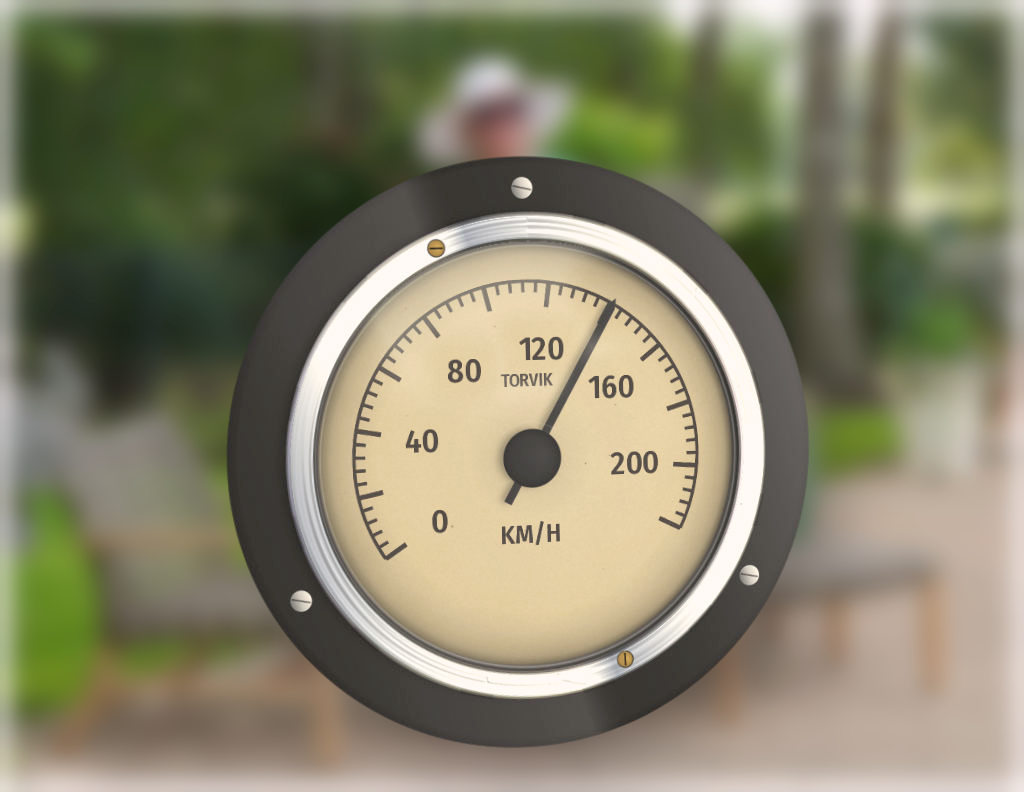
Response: 140 km/h
